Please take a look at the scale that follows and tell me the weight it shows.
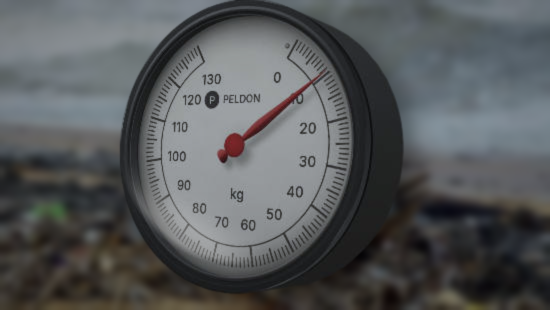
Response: 10 kg
